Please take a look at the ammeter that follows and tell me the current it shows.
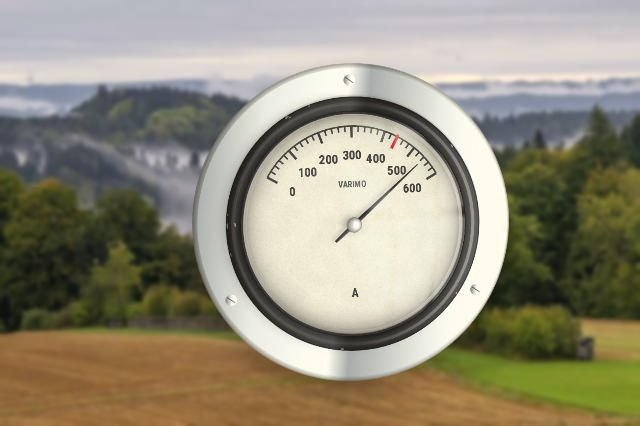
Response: 540 A
